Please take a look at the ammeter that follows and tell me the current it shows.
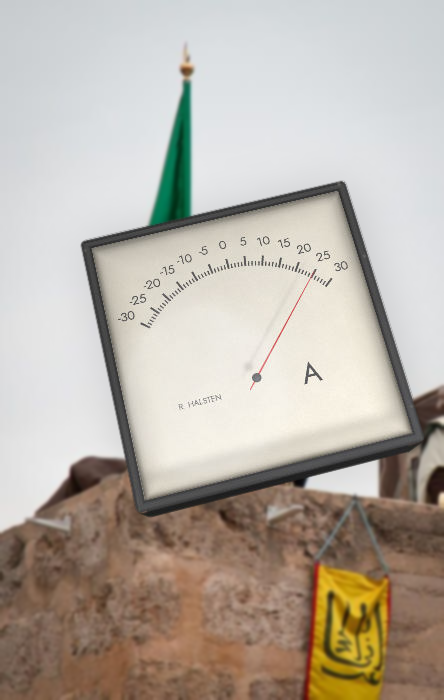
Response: 25 A
